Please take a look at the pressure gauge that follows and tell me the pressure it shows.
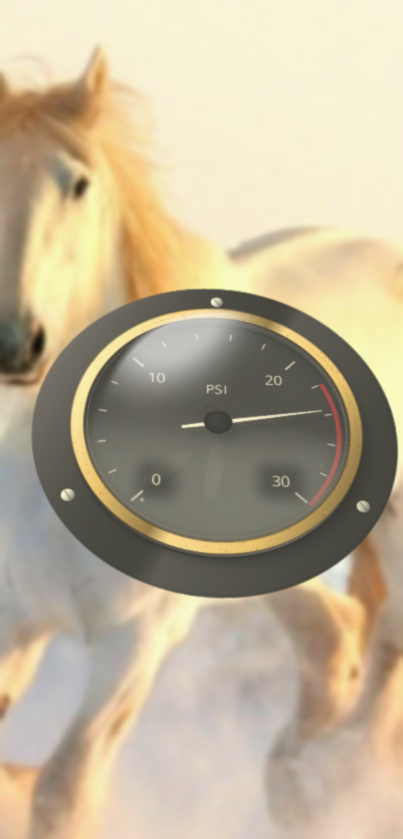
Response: 24 psi
